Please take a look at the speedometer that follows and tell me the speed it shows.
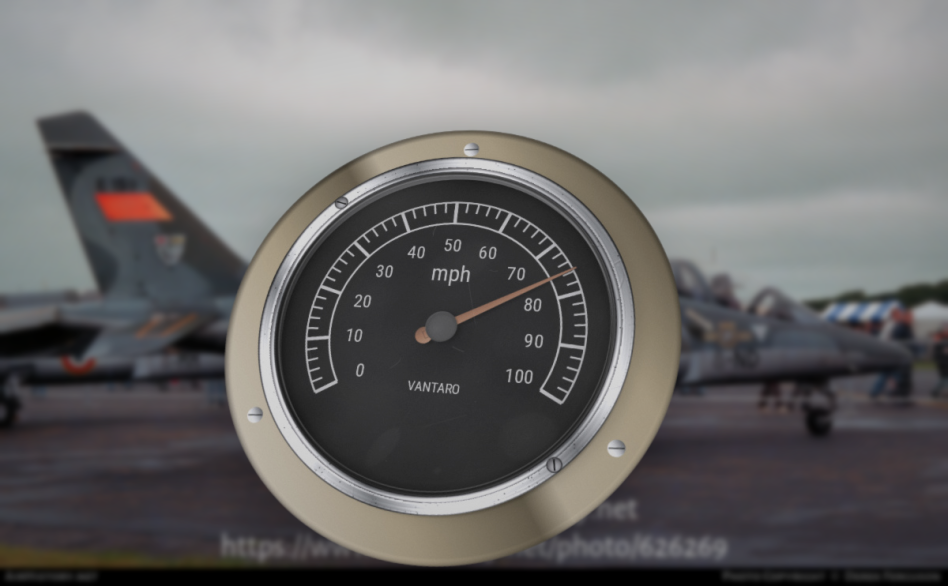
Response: 76 mph
